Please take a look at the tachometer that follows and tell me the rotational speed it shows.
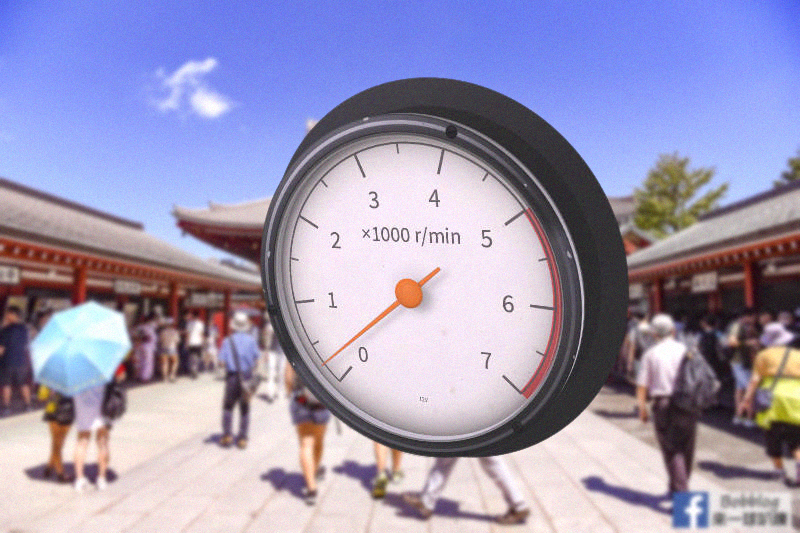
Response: 250 rpm
